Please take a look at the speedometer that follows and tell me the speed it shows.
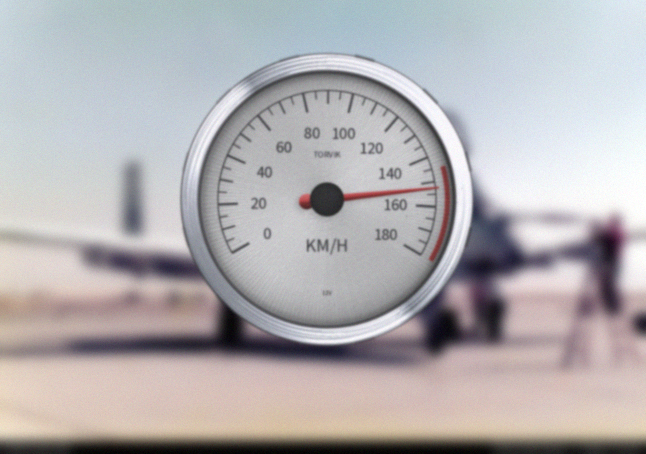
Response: 152.5 km/h
